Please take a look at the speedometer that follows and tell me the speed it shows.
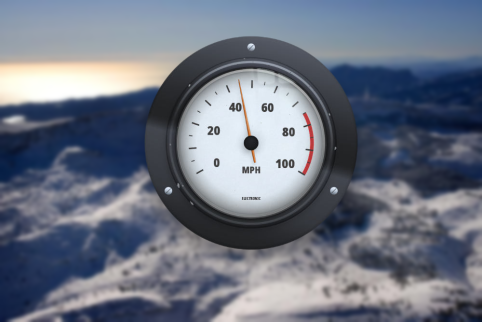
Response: 45 mph
